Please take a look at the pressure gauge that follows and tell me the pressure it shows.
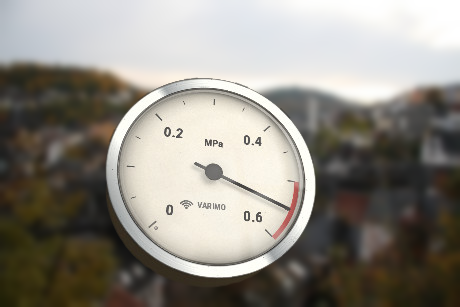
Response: 0.55 MPa
